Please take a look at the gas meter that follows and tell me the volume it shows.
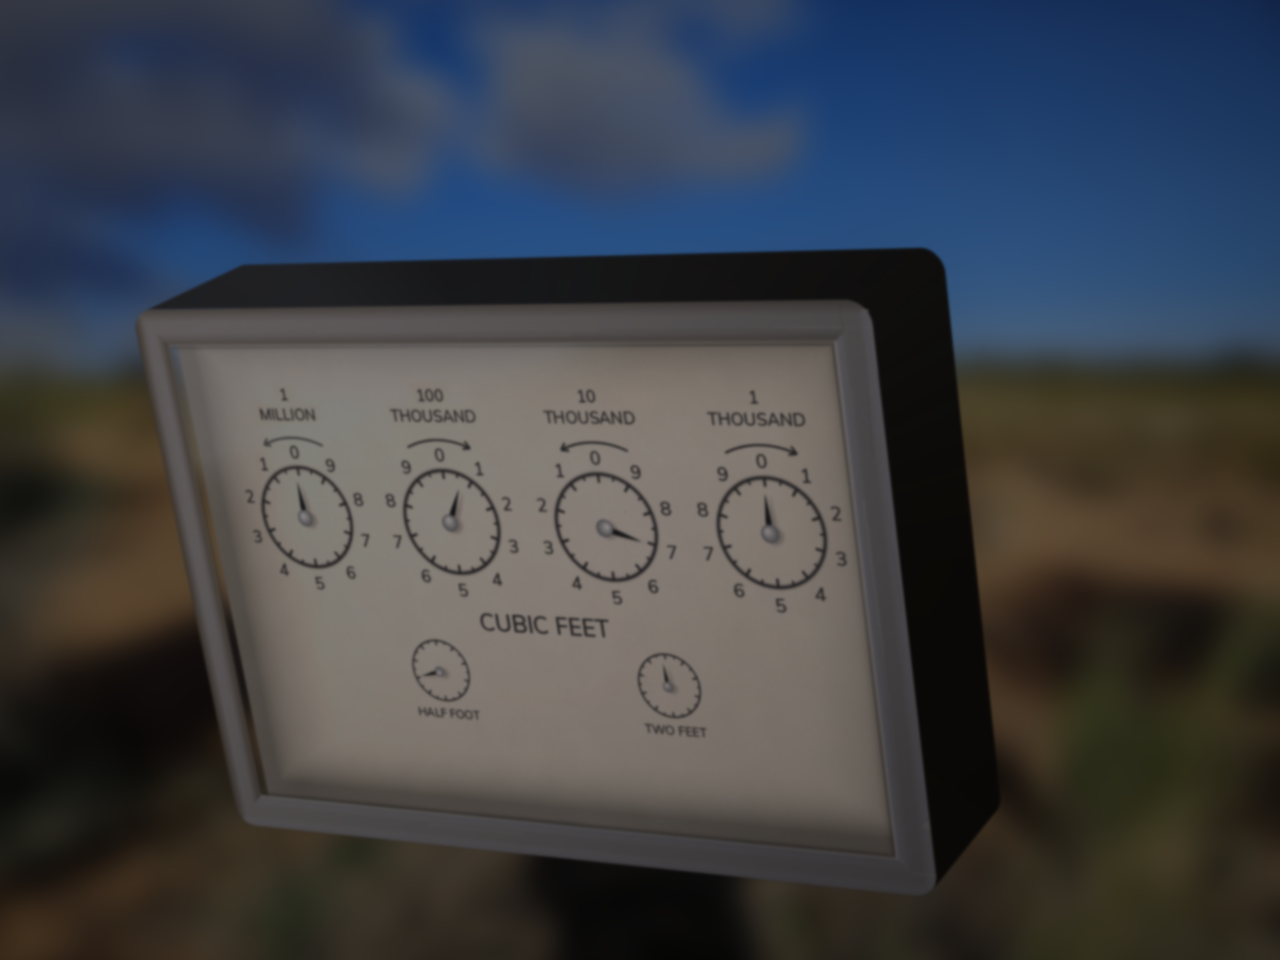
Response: 7000 ft³
